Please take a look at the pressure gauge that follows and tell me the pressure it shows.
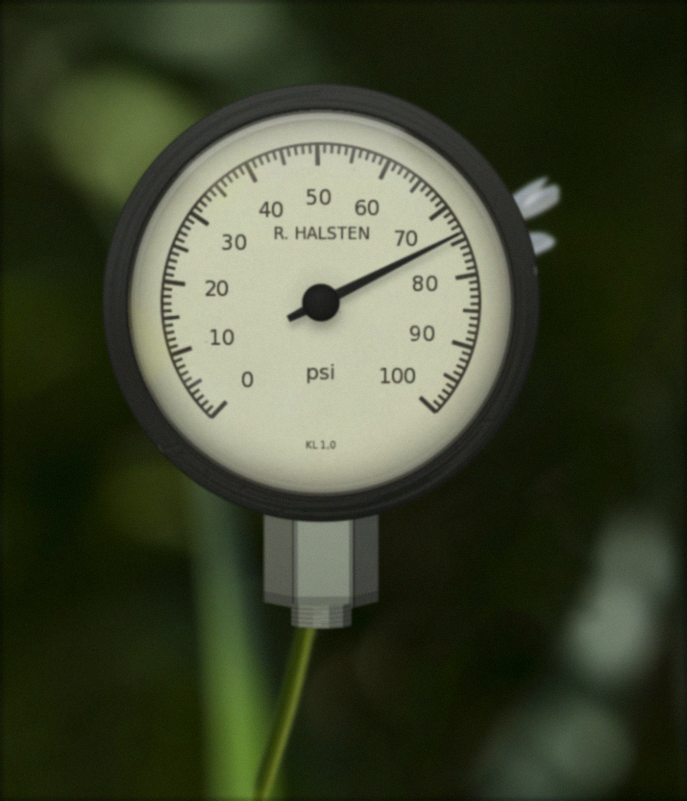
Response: 74 psi
